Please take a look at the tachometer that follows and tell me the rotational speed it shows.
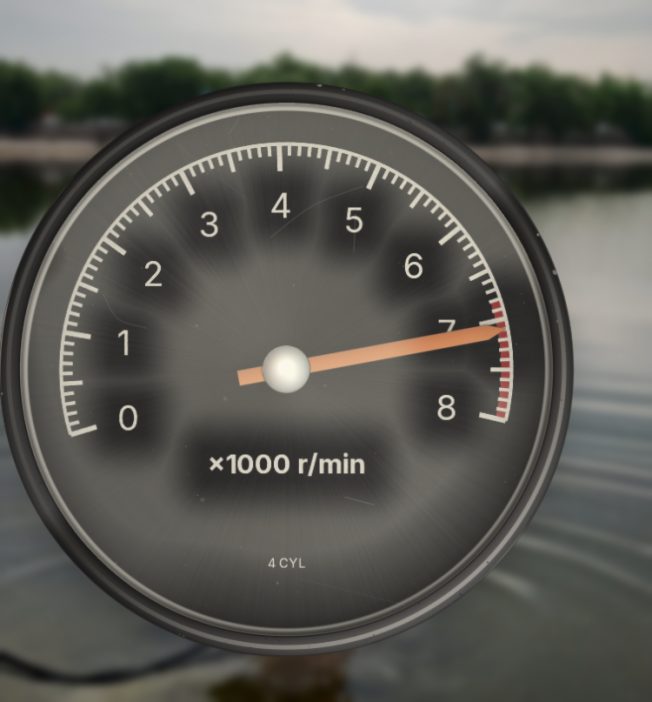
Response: 7100 rpm
